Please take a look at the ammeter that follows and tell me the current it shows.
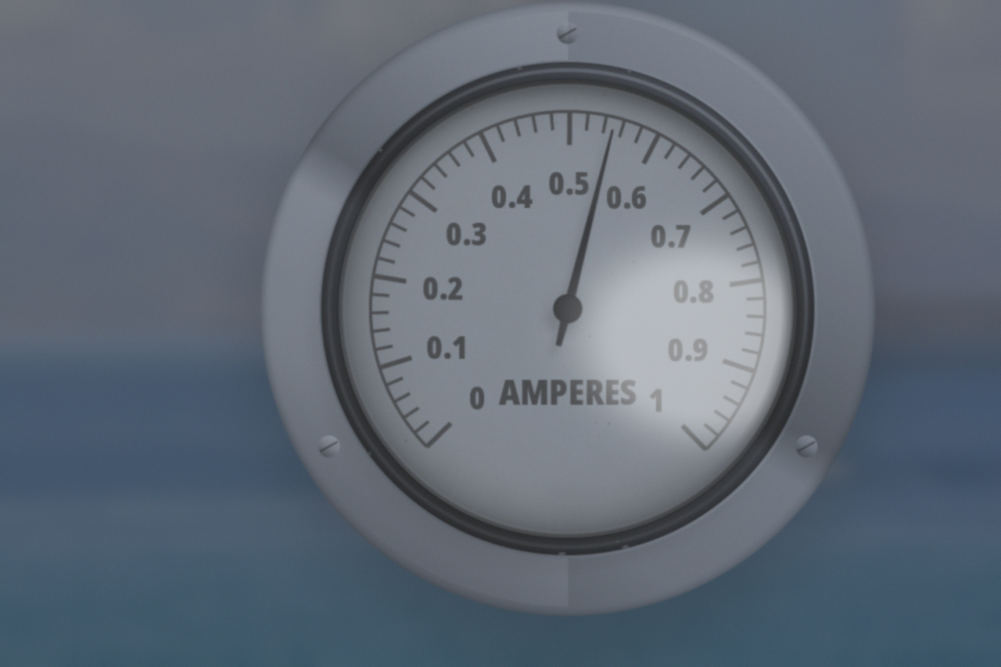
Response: 0.55 A
